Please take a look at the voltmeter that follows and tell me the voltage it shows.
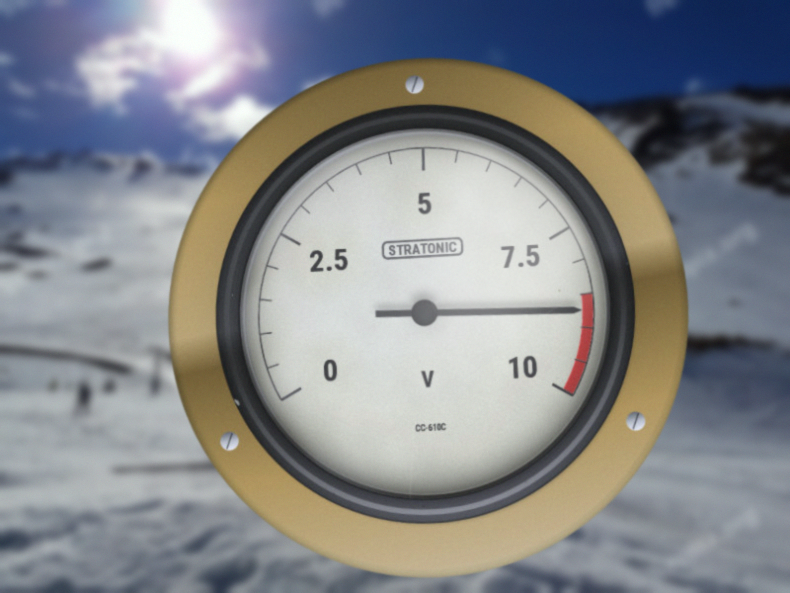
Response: 8.75 V
